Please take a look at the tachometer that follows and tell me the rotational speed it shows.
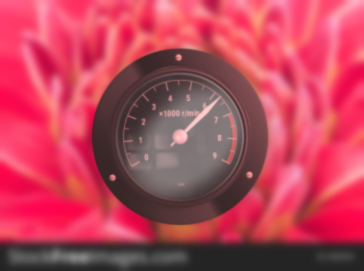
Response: 6250 rpm
